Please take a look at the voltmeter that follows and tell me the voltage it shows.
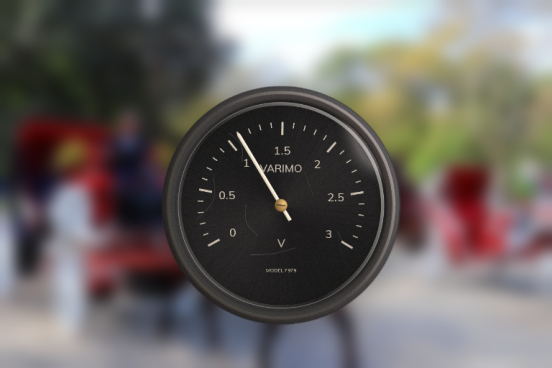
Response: 1.1 V
